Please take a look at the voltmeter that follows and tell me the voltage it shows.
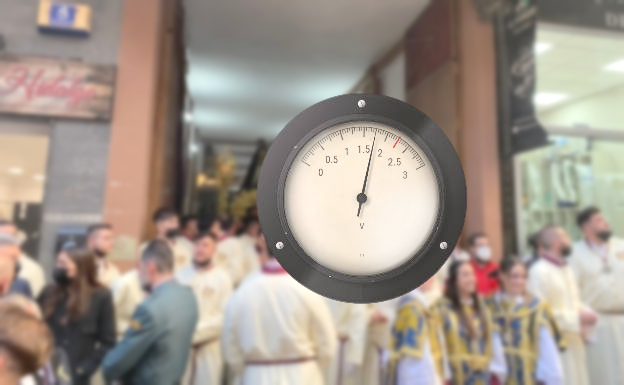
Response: 1.75 V
